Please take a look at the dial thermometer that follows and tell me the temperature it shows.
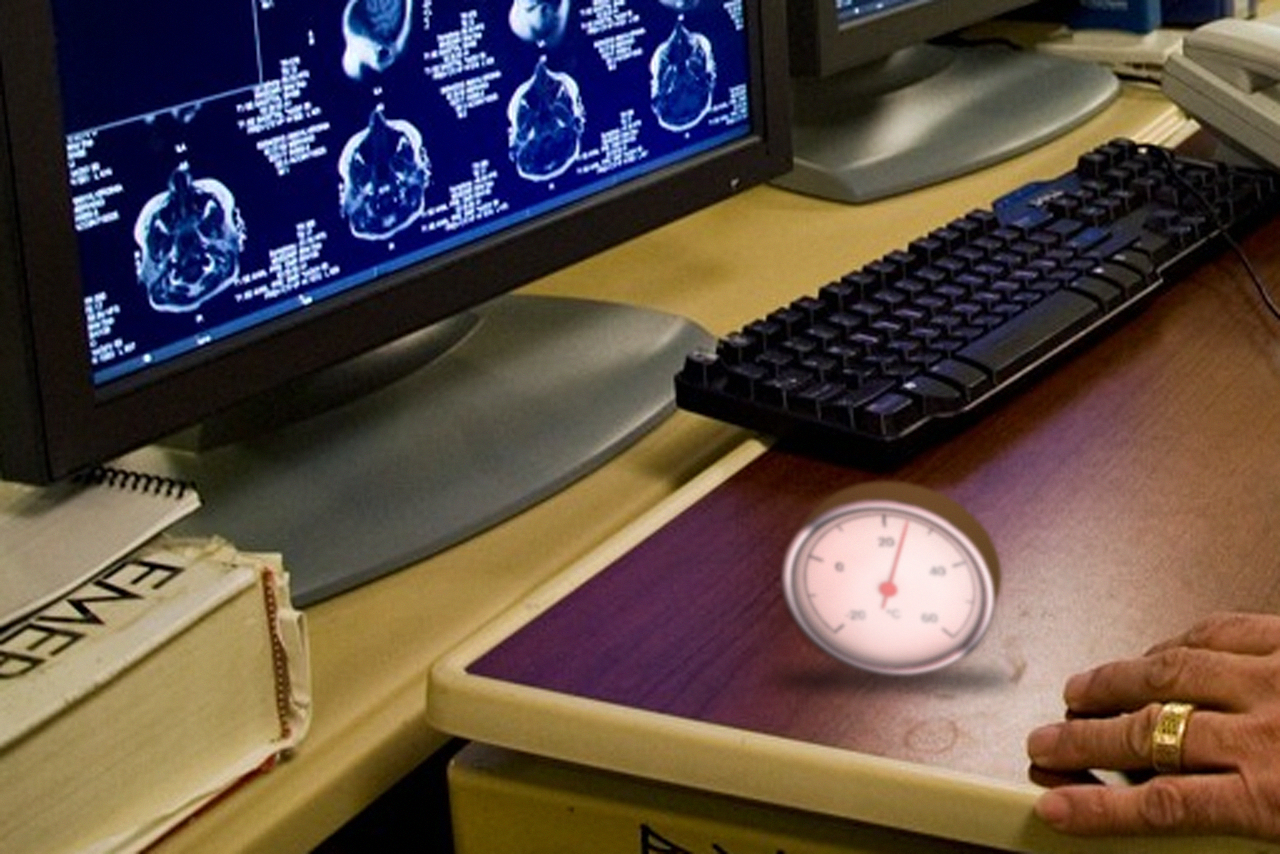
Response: 25 °C
